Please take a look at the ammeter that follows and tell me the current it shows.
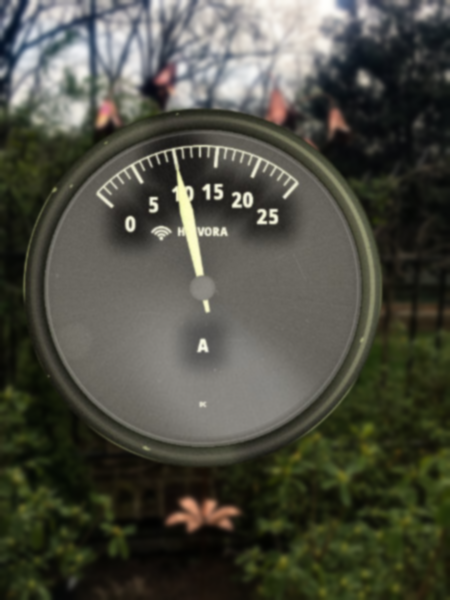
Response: 10 A
